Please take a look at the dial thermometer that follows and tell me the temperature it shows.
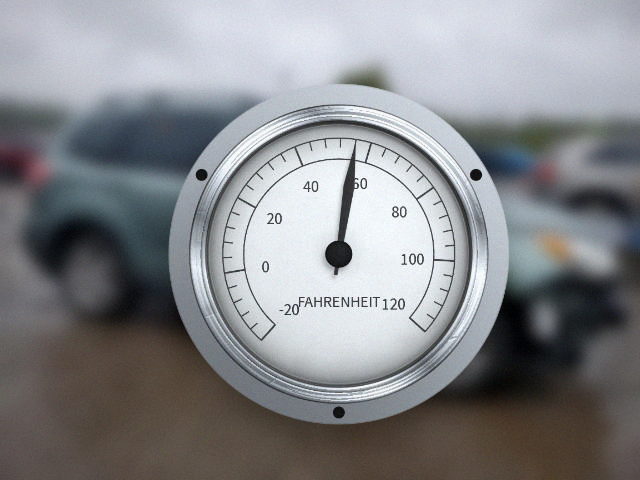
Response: 56 °F
